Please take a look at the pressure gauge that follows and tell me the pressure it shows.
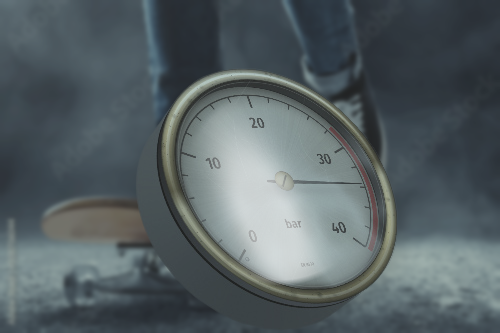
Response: 34 bar
